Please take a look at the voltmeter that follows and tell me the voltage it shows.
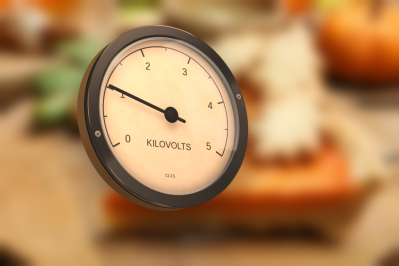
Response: 1 kV
